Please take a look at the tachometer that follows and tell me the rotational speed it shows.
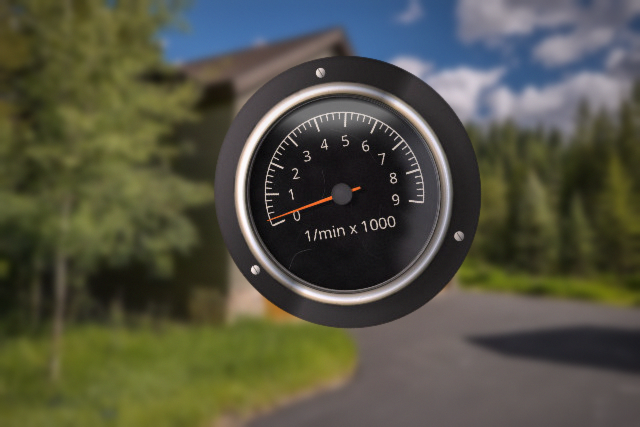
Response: 200 rpm
